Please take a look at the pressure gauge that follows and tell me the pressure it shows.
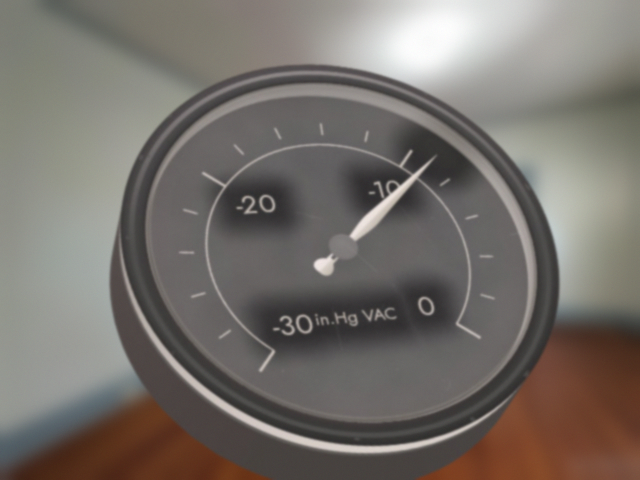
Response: -9 inHg
